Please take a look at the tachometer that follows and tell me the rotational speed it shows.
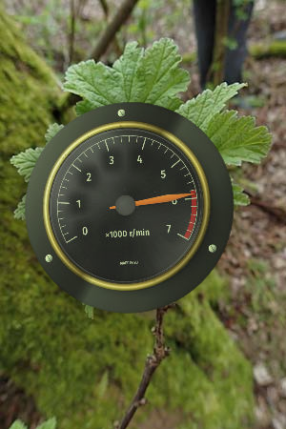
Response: 5900 rpm
